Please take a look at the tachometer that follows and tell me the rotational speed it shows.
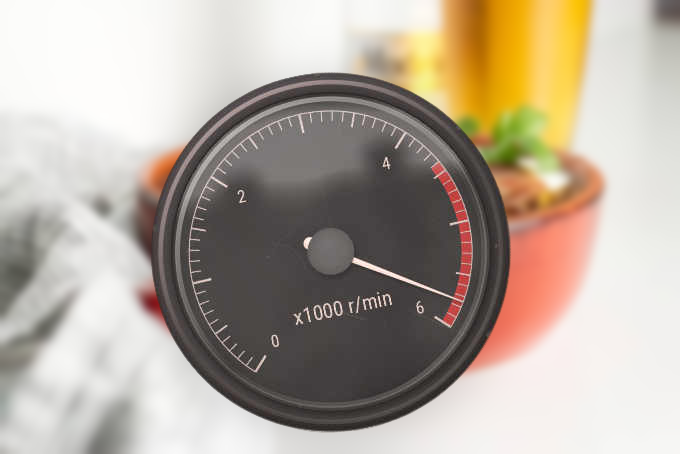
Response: 5750 rpm
